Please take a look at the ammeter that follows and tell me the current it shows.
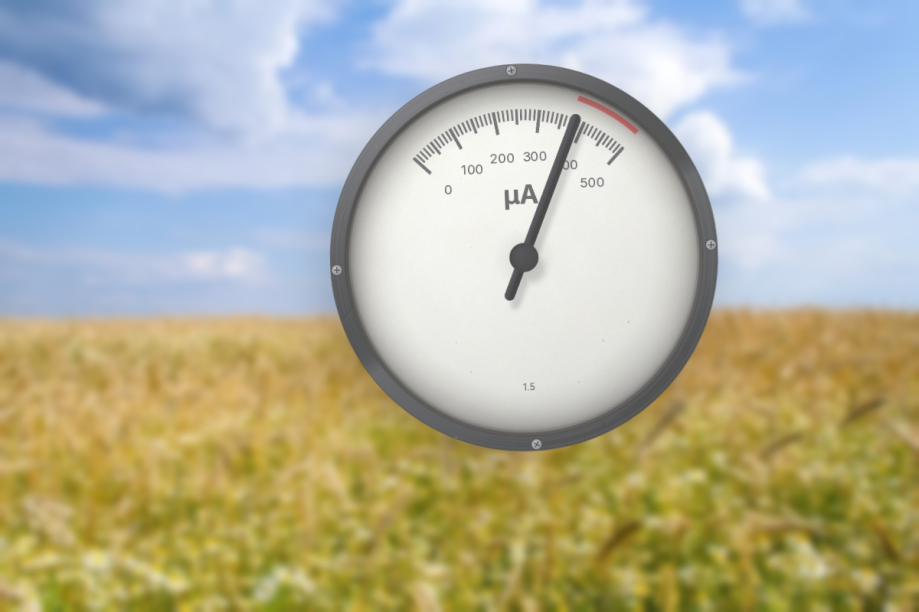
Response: 380 µA
